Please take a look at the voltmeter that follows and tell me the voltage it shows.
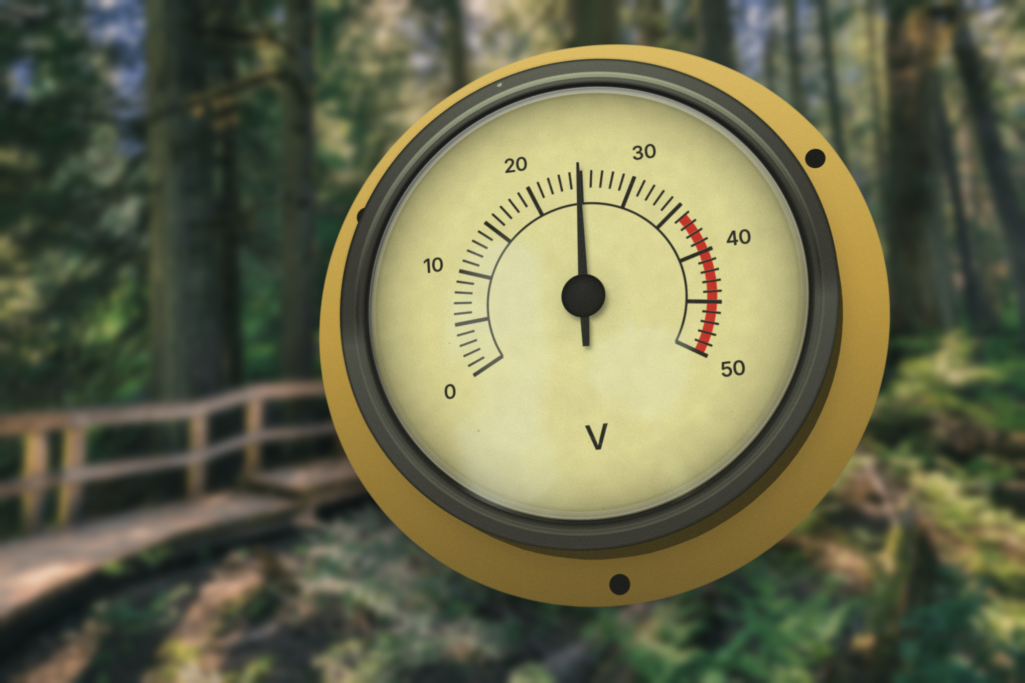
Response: 25 V
